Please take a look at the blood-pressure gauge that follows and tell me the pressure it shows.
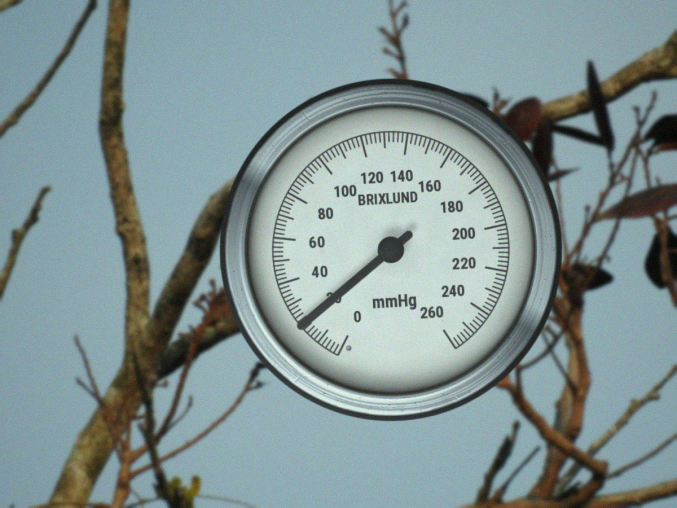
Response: 20 mmHg
